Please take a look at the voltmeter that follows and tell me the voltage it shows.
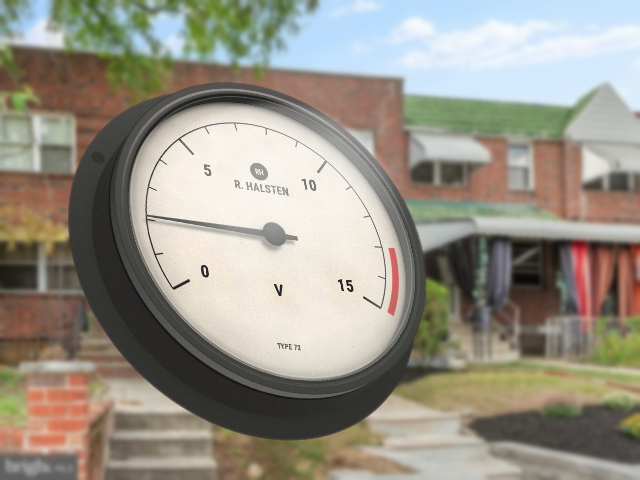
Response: 2 V
